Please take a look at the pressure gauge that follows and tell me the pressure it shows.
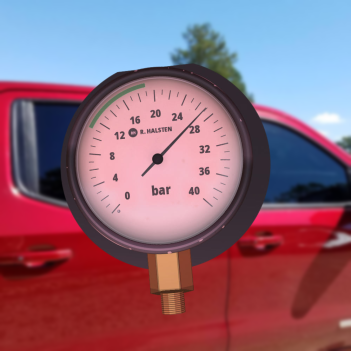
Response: 27 bar
